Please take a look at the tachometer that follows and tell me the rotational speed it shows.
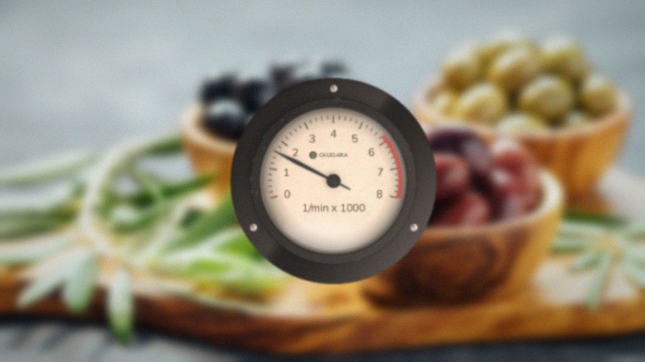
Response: 1600 rpm
